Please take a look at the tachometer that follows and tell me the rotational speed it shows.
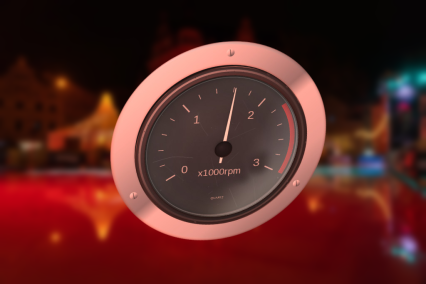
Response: 1600 rpm
